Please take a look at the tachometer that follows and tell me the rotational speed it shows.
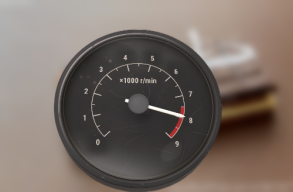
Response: 8000 rpm
